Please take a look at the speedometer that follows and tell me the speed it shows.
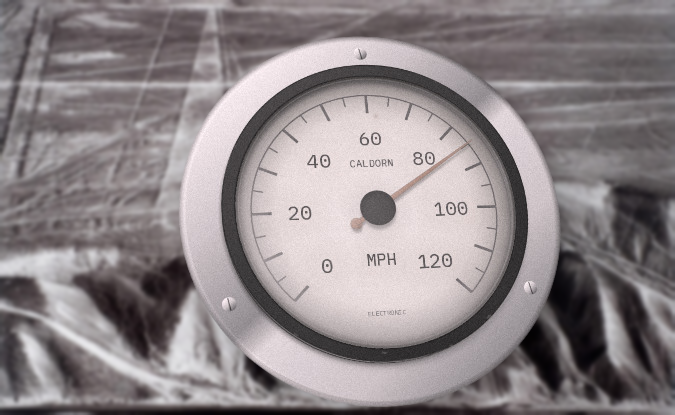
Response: 85 mph
